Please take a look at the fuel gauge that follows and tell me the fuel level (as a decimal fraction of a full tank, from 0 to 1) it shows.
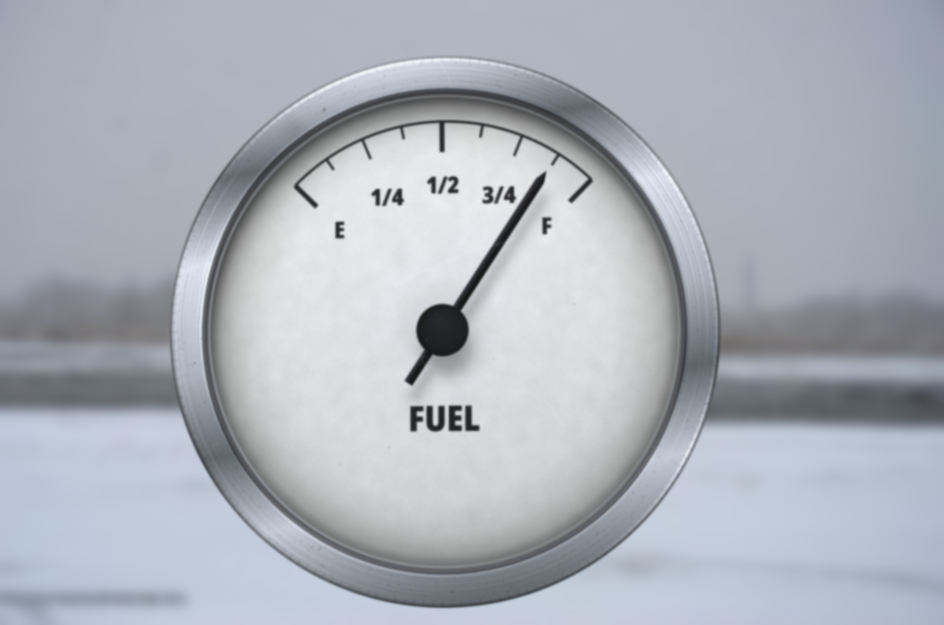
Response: 0.875
